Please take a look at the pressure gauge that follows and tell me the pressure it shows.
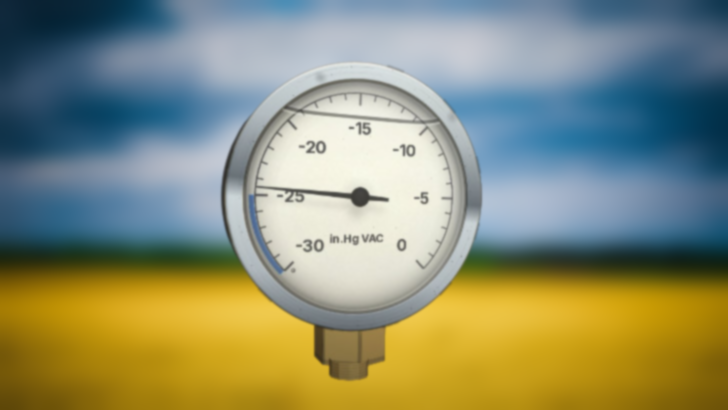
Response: -24.5 inHg
